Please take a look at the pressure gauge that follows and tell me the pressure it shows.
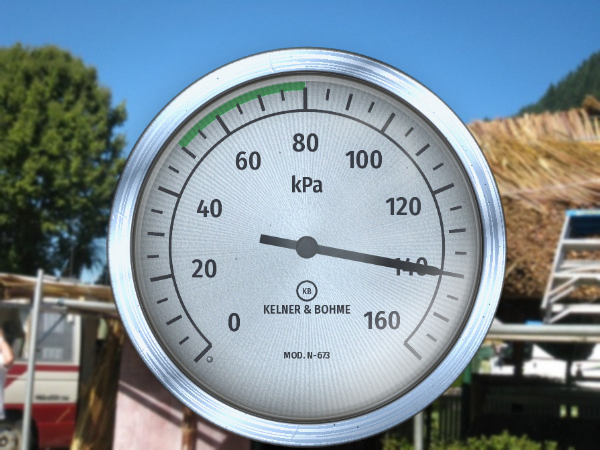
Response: 140 kPa
